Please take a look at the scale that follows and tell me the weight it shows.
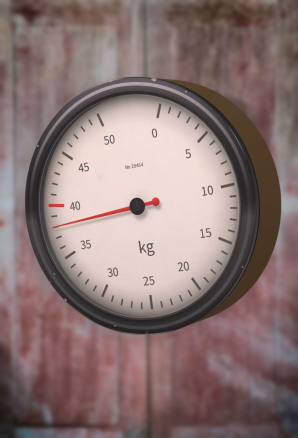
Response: 38 kg
